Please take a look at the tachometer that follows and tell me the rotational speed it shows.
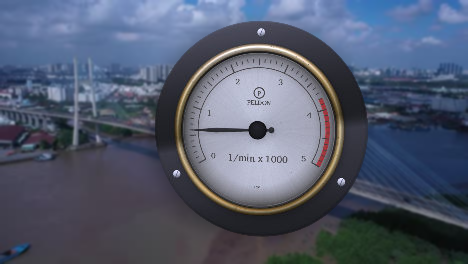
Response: 600 rpm
